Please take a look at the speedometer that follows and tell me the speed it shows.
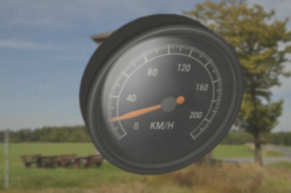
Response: 20 km/h
